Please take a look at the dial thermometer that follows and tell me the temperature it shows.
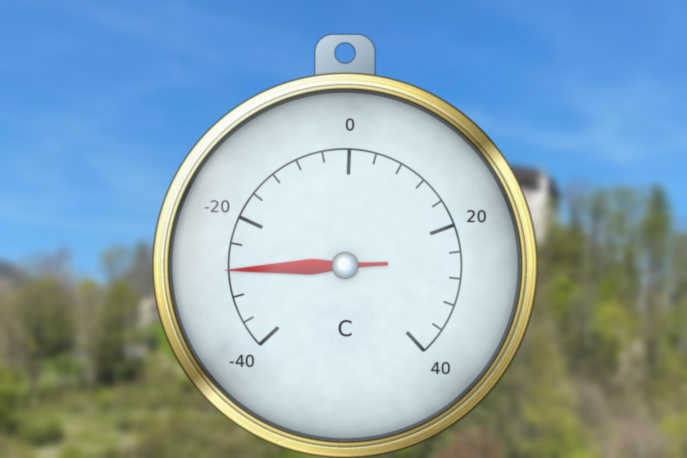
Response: -28 °C
